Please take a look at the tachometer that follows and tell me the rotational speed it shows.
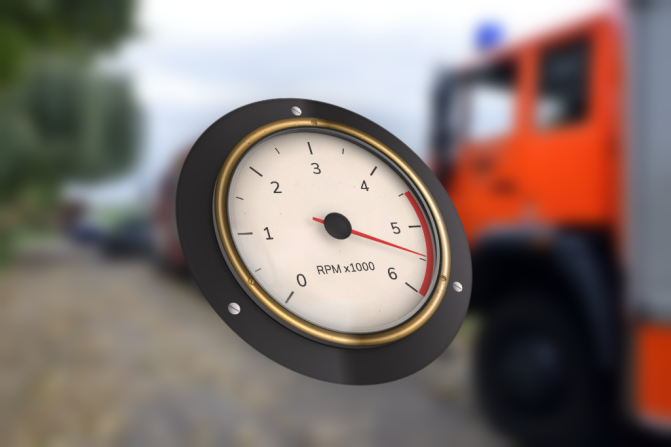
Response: 5500 rpm
